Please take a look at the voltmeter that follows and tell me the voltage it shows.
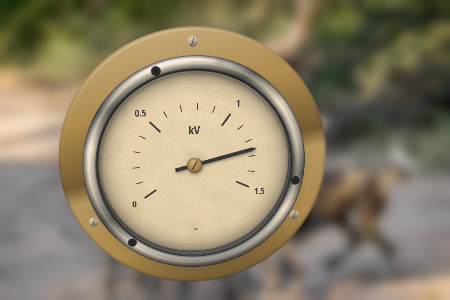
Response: 1.25 kV
